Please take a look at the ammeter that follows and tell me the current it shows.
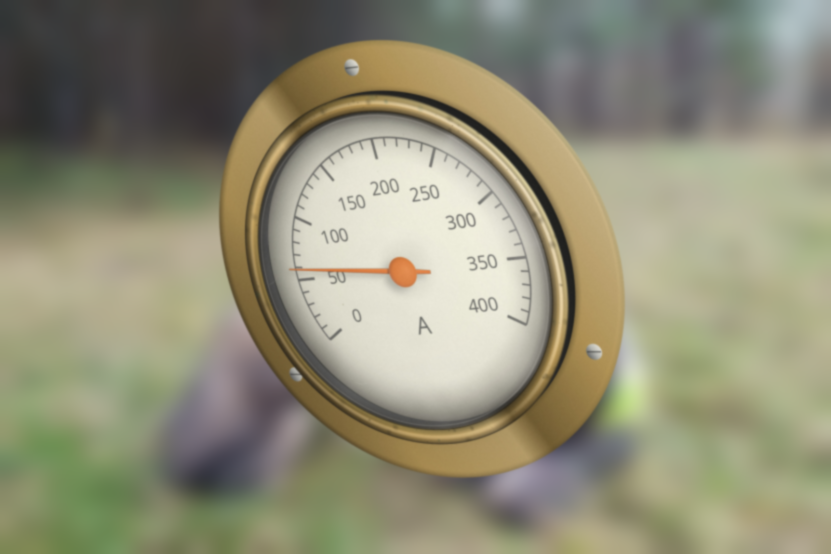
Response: 60 A
